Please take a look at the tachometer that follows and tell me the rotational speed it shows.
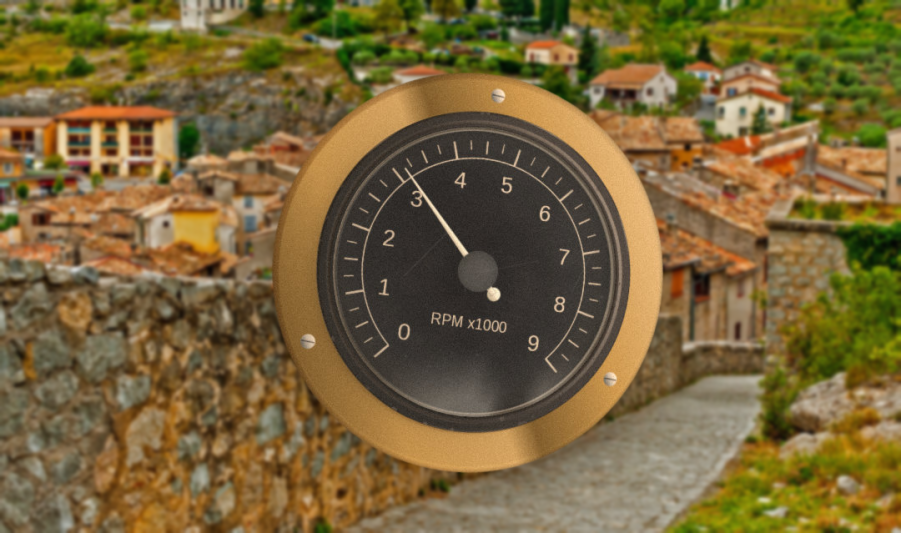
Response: 3125 rpm
